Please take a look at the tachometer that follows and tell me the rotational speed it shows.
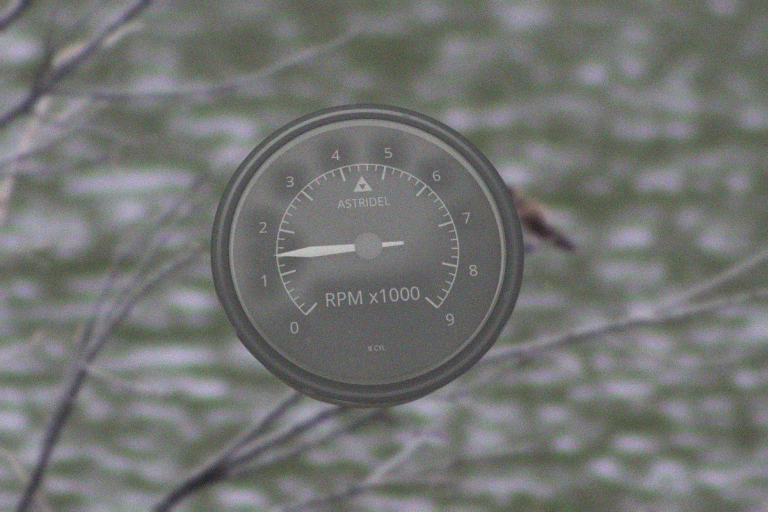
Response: 1400 rpm
